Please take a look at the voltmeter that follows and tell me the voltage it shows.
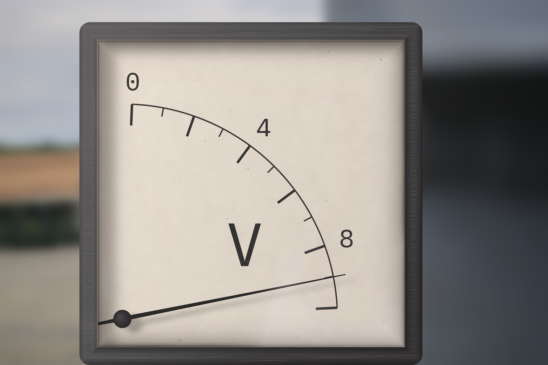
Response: 9 V
